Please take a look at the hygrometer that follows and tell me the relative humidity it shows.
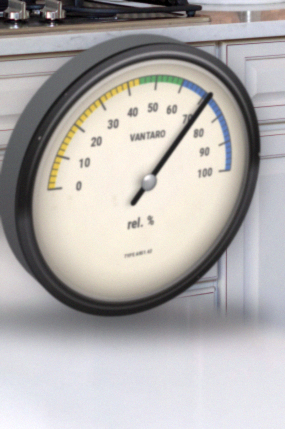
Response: 70 %
